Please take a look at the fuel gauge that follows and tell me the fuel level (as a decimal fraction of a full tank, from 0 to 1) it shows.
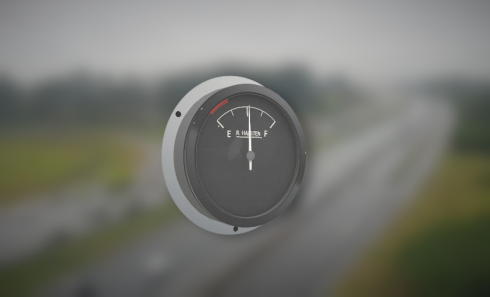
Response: 0.5
